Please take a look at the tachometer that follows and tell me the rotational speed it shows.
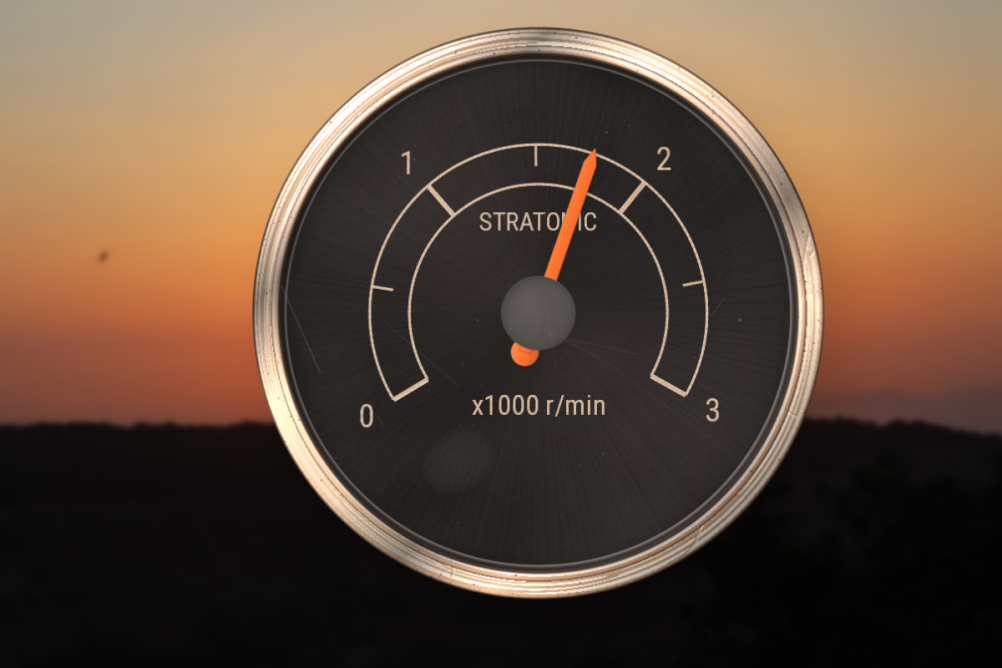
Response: 1750 rpm
